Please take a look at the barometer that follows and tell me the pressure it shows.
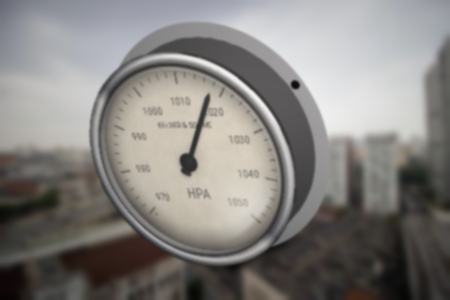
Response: 1018 hPa
